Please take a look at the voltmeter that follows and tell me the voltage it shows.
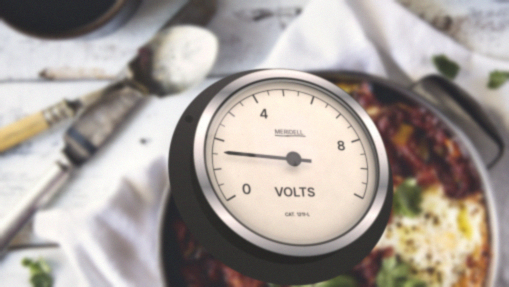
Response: 1.5 V
